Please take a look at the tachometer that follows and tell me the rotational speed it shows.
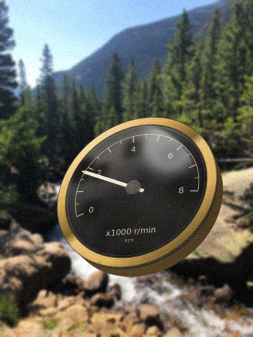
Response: 1750 rpm
